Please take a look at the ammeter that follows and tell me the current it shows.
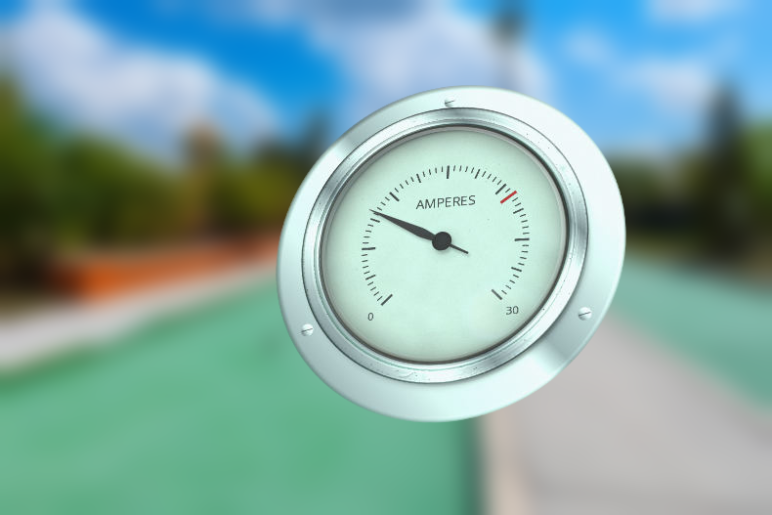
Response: 8 A
